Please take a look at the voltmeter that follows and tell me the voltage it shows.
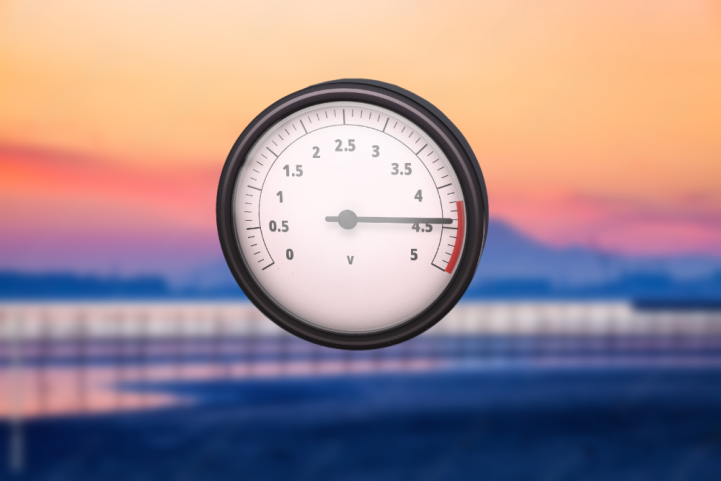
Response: 4.4 V
